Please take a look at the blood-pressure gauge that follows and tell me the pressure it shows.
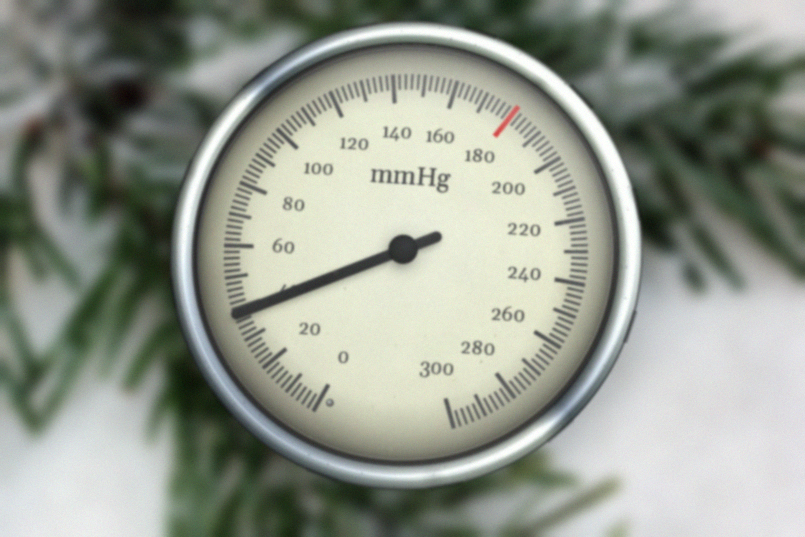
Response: 38 mmHg
